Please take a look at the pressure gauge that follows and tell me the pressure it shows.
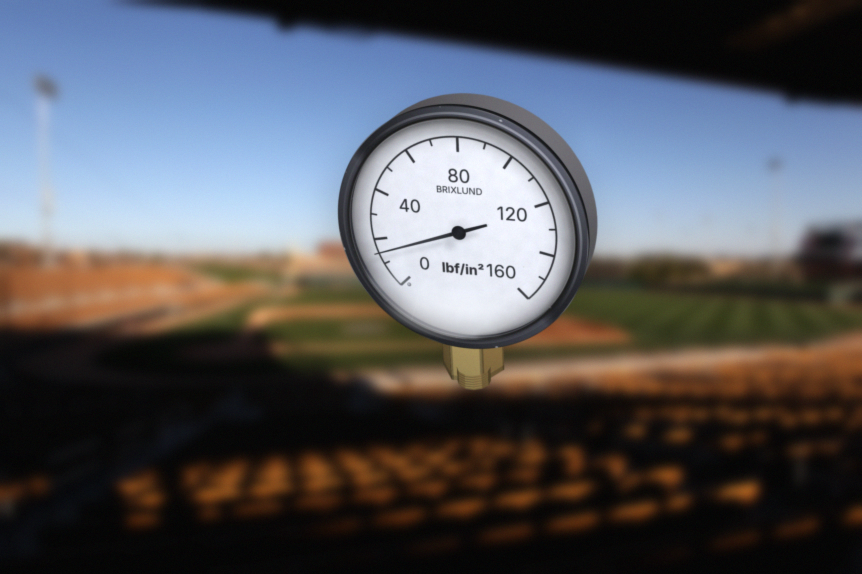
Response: 15 psi
